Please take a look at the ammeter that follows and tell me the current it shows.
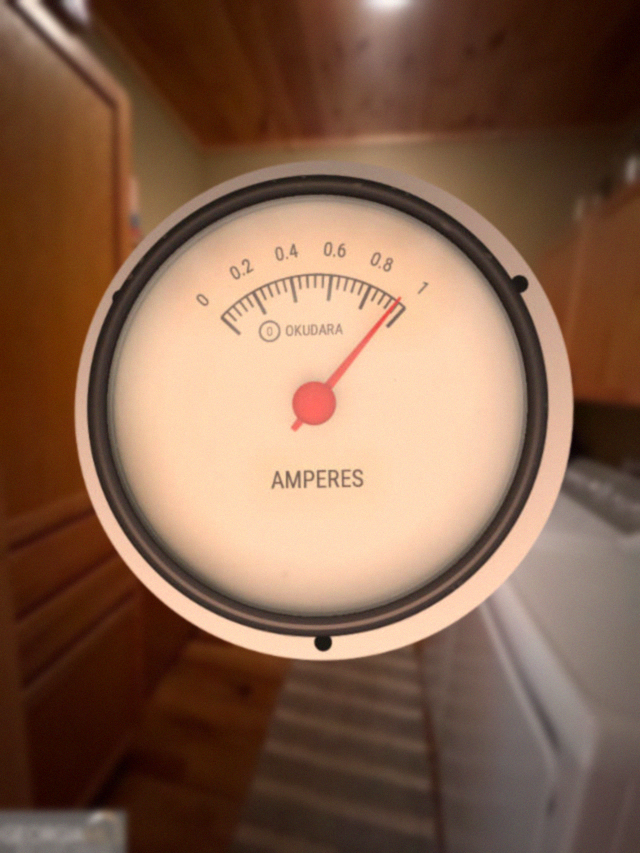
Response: 0.96 A
